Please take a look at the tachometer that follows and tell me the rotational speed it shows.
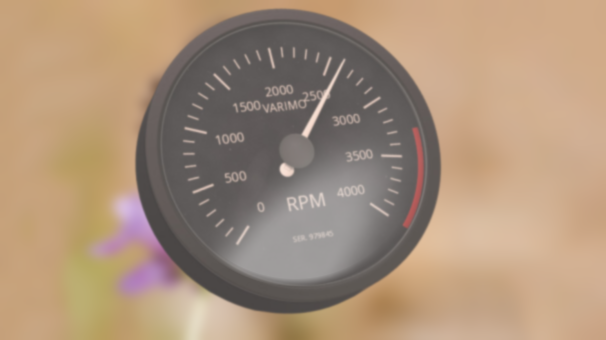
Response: 2600 rpm
